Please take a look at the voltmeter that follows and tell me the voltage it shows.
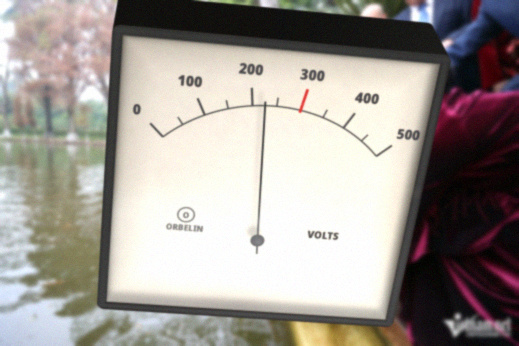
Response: 225 V
